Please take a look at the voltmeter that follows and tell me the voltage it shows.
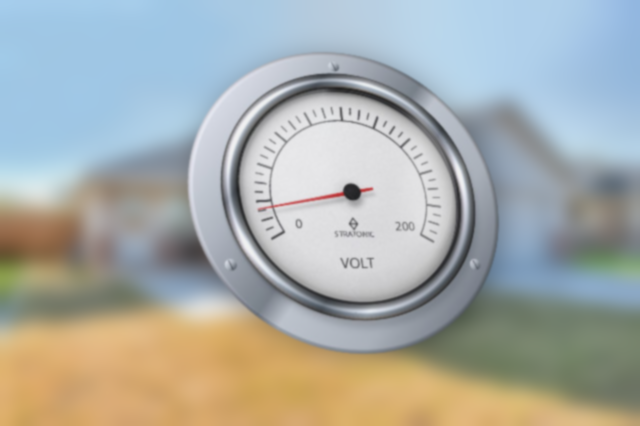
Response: 15 V
